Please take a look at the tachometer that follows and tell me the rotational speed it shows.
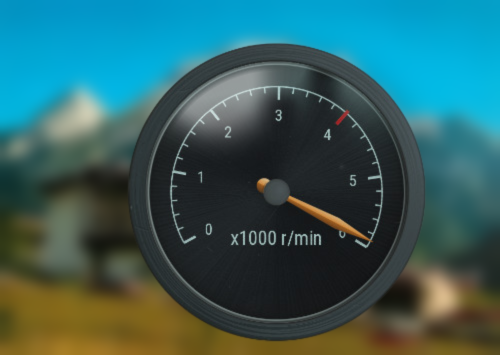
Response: 5900 rpm
